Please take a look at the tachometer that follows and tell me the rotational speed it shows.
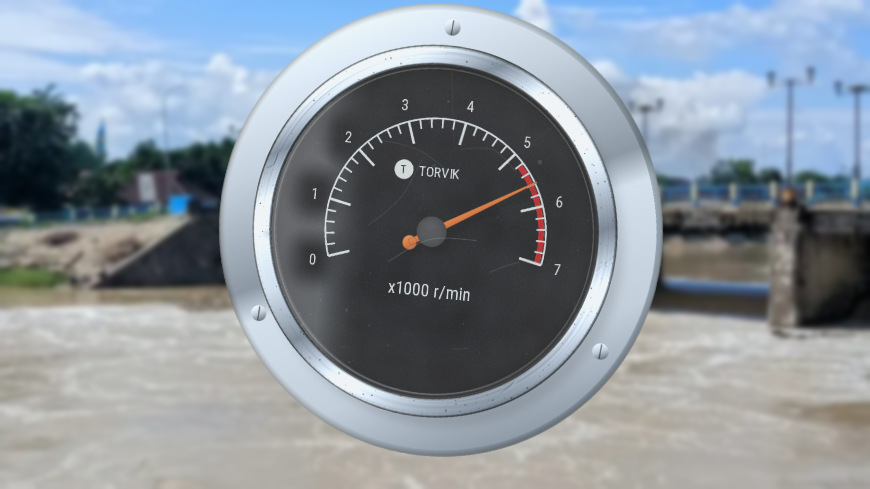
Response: 5600 rpm
